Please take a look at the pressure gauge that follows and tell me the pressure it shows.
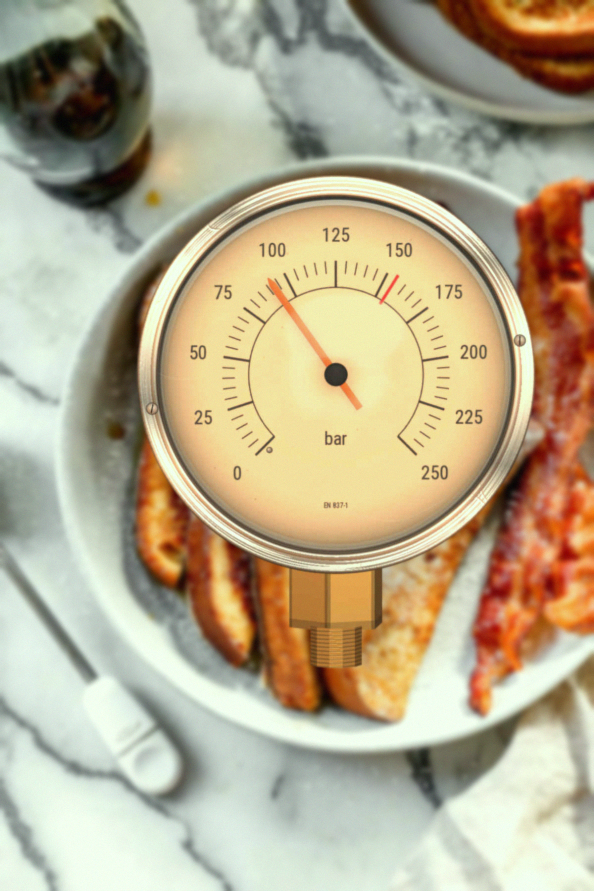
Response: 92.5 bar
